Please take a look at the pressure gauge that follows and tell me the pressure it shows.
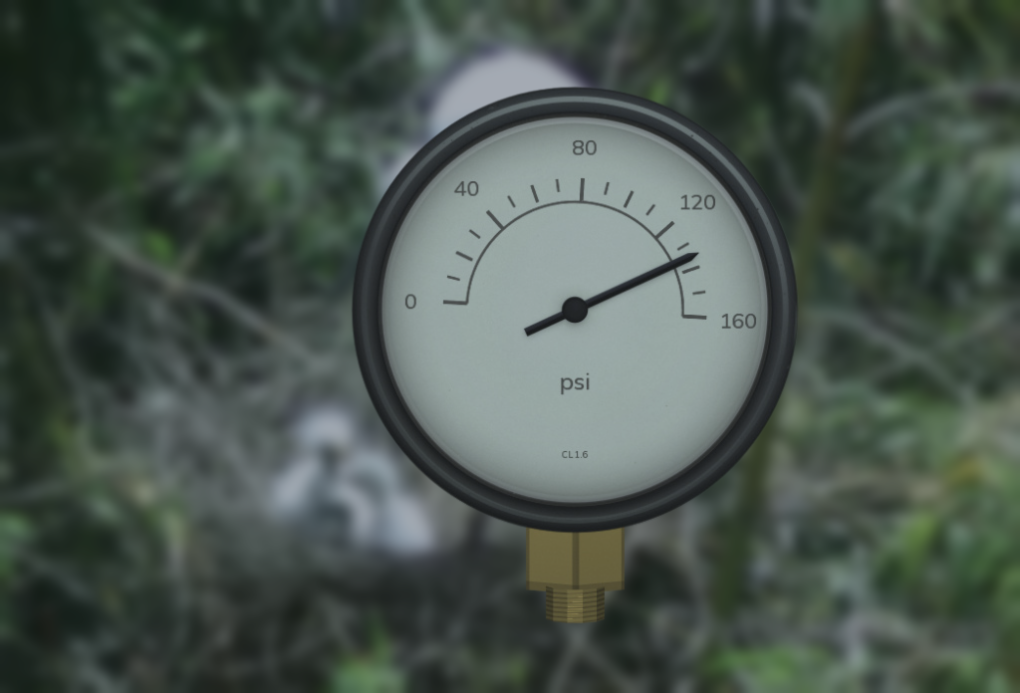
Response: 135 psi
